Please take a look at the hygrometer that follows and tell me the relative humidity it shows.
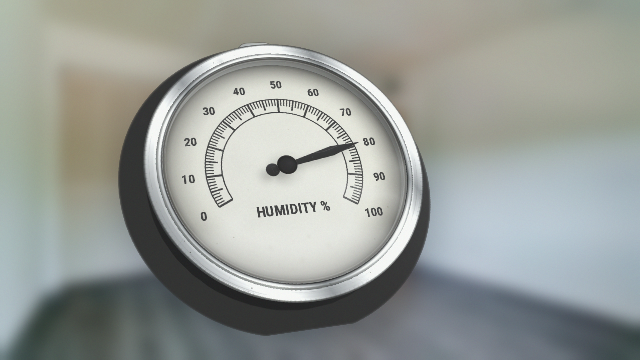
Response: 80 %
